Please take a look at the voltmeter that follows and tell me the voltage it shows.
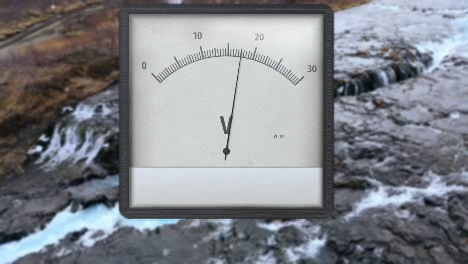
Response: 17.5 V
